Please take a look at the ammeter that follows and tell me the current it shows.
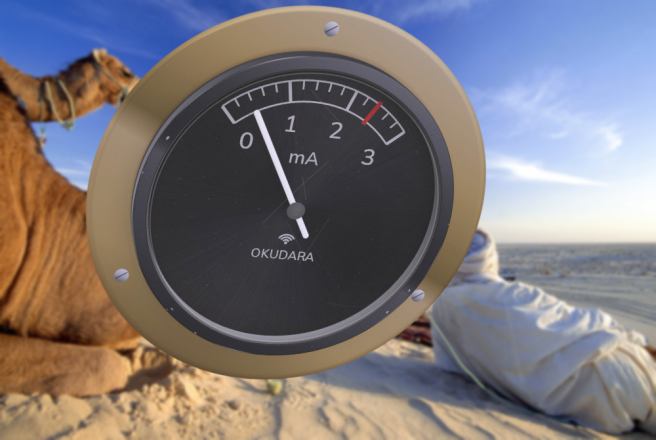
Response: 0.4 mA
